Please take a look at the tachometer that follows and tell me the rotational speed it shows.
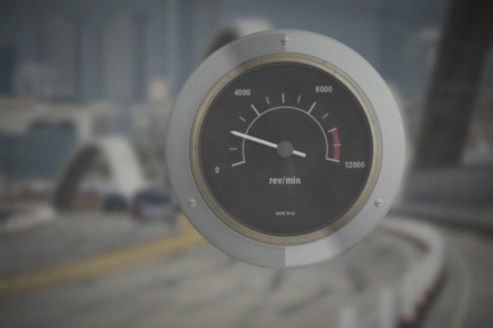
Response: 2000 rpm
